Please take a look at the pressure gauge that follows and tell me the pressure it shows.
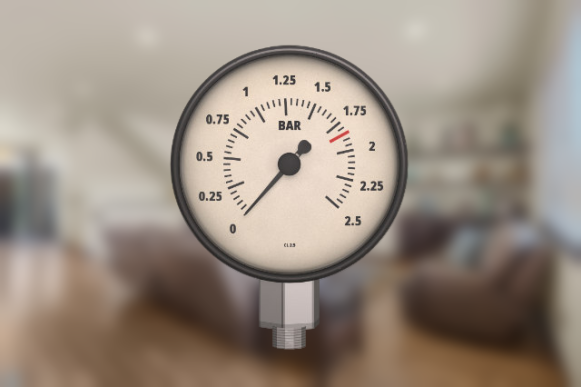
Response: 0 bar
